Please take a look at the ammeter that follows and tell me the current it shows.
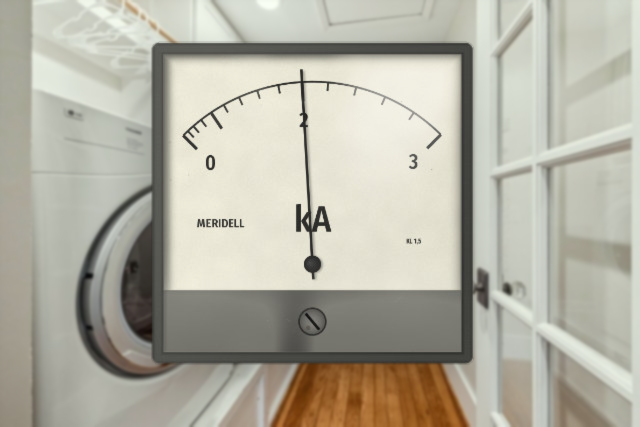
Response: 2 kA
